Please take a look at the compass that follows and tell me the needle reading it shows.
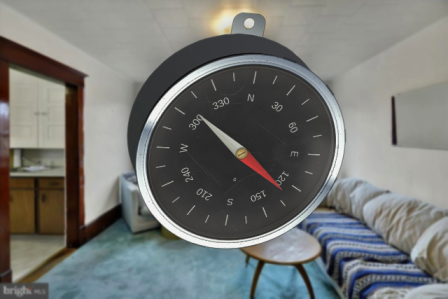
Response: 127.5 °
